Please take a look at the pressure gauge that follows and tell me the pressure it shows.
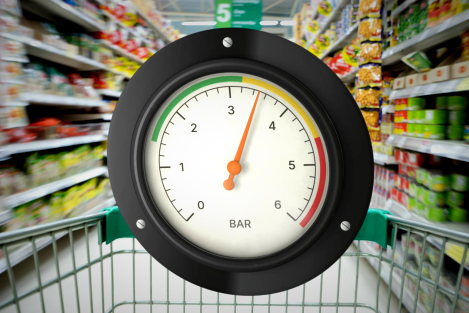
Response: 3.5 bar
